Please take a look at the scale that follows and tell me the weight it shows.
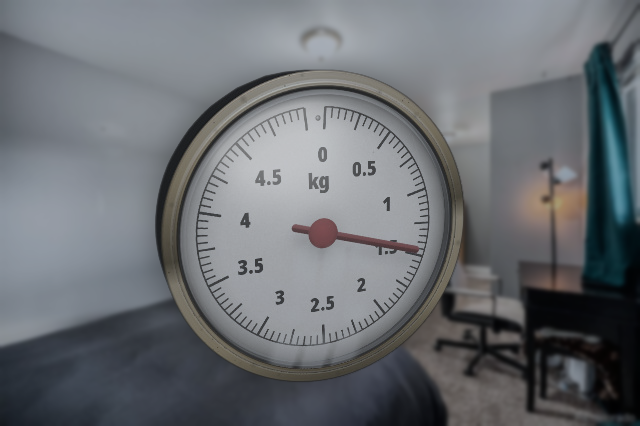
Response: 1.45 kg
